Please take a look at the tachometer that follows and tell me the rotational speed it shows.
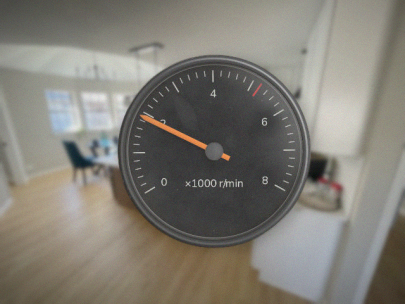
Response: 1900 rpm
